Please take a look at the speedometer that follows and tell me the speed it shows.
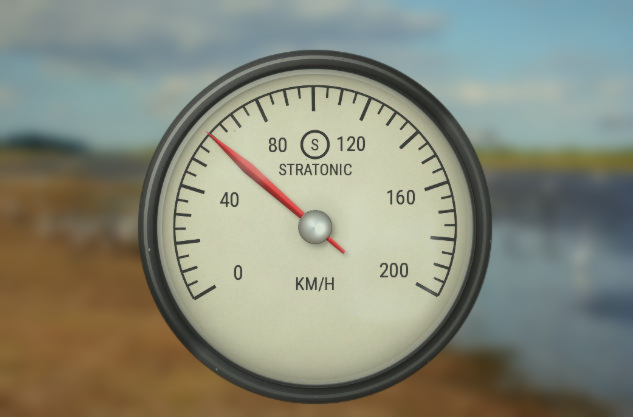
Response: 60 km/h
